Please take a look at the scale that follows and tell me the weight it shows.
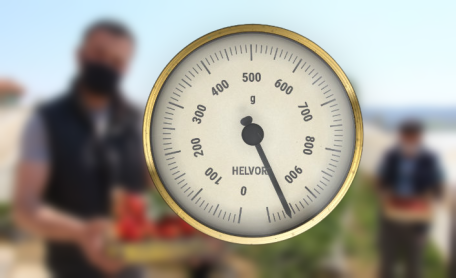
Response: 960 g
